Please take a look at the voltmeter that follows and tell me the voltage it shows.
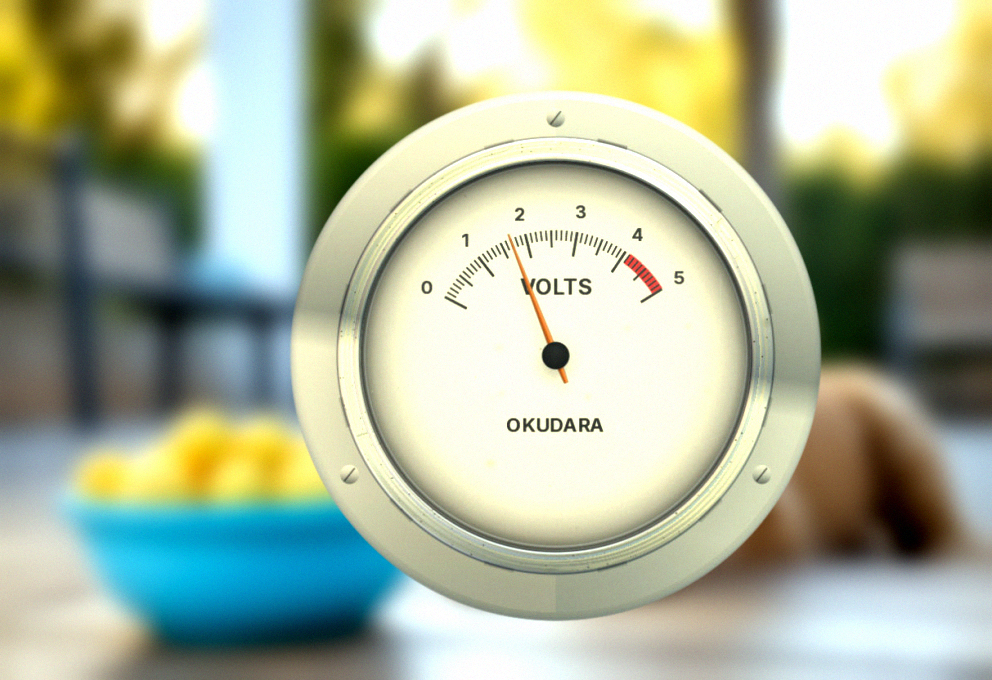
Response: 1.7 V
